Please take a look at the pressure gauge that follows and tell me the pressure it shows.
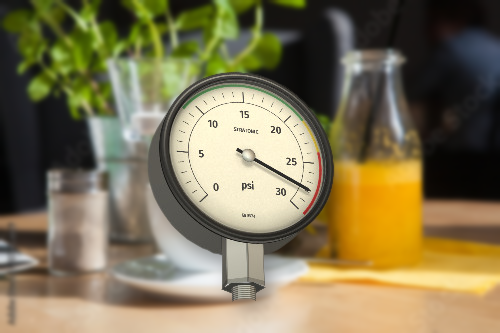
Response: 28 psi
